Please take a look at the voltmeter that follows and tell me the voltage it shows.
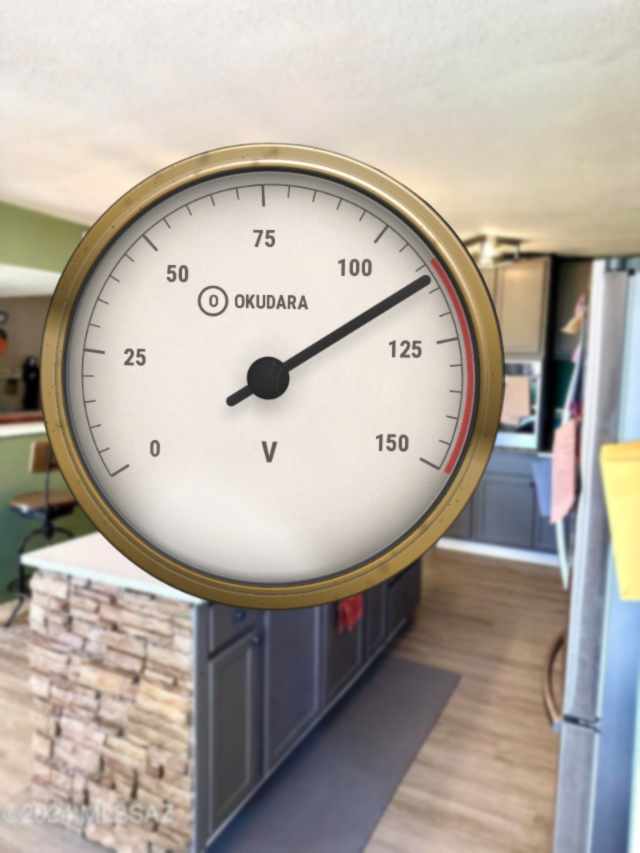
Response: 112.5 V
